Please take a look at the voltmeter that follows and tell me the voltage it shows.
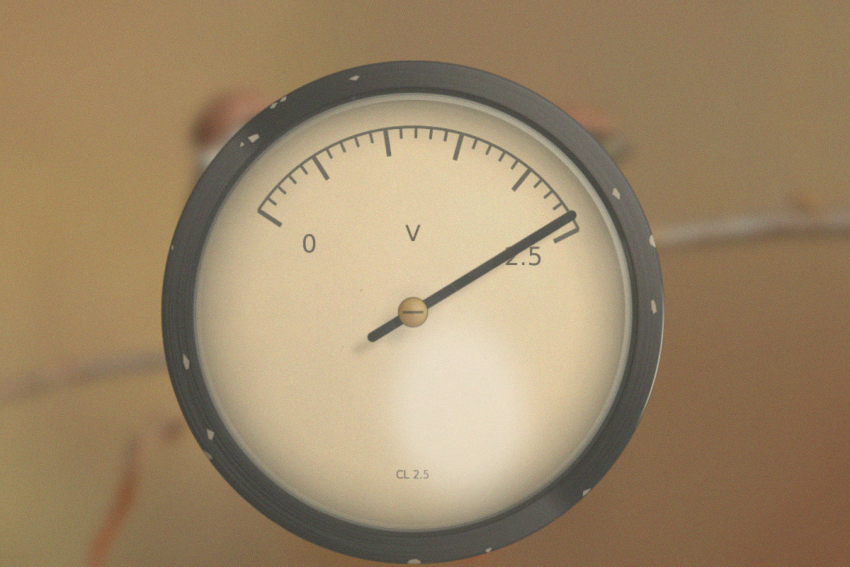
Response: 2.4 V
